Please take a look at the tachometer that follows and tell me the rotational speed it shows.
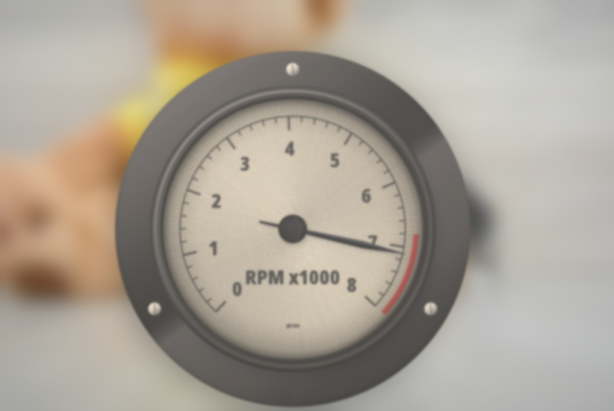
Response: 7100 rpm
